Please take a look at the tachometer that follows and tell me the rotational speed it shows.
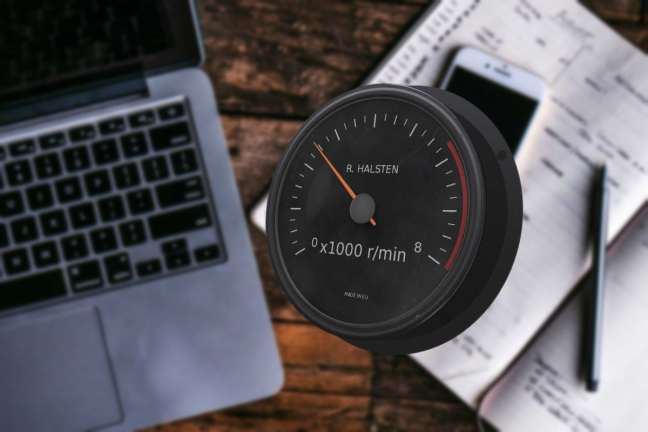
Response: 2500 rpm
